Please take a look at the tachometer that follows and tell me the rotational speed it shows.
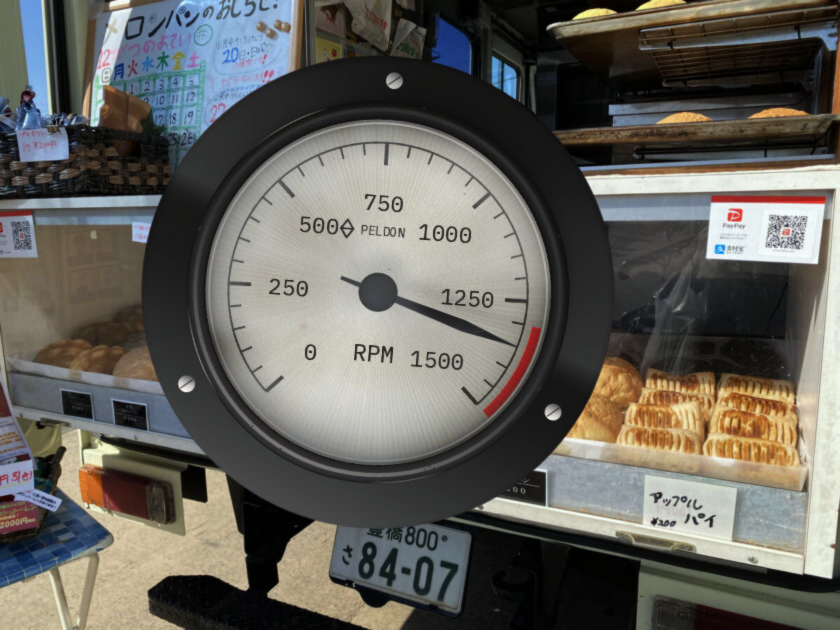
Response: 1350 rpm
